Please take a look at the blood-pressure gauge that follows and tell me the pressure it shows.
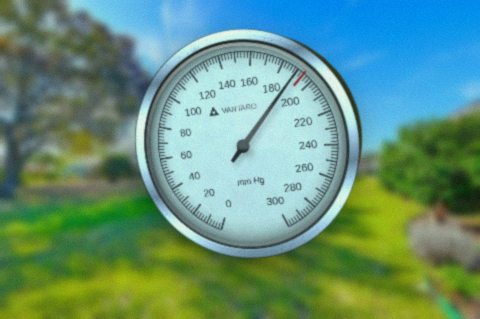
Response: 190 mmHg
